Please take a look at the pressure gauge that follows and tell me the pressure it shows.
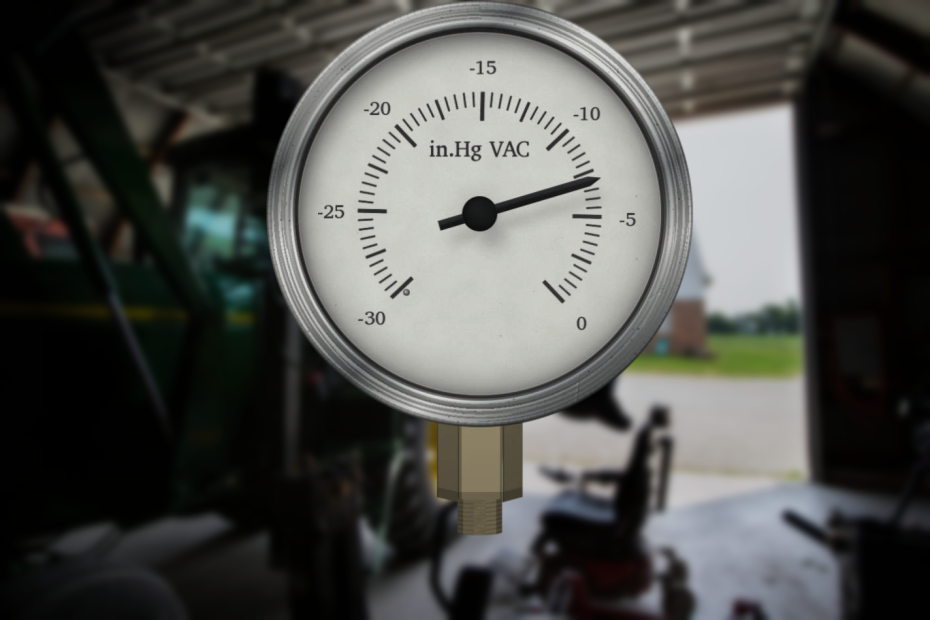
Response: -7 inHg
